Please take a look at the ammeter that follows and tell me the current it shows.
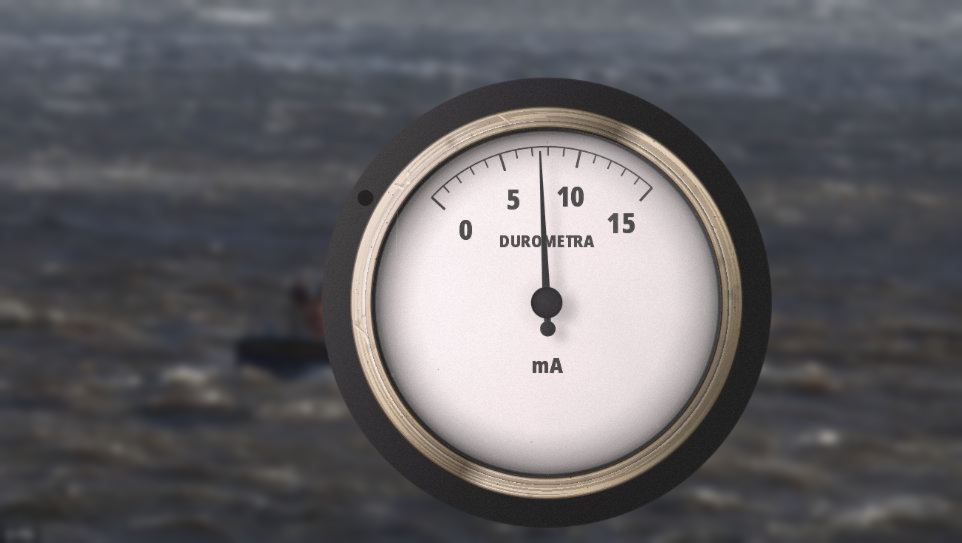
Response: 7.5 mA
